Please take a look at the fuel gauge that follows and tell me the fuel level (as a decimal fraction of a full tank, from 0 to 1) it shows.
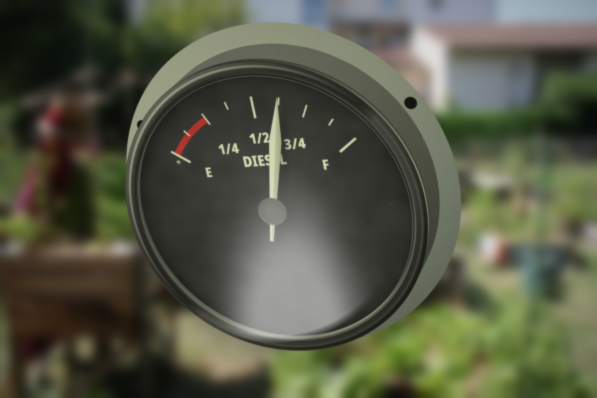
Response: 0.625
